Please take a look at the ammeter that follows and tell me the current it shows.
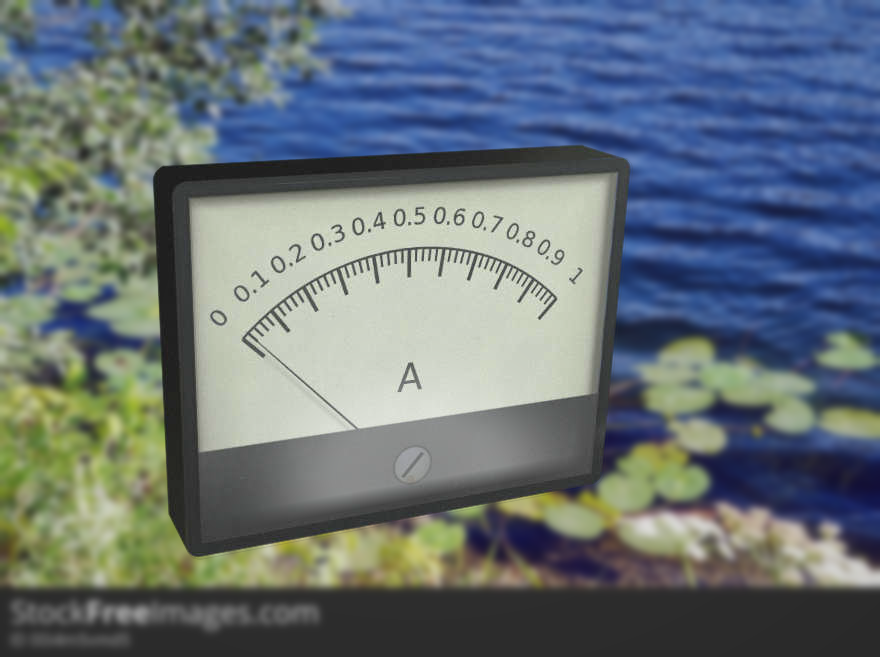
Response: 0.02 A
